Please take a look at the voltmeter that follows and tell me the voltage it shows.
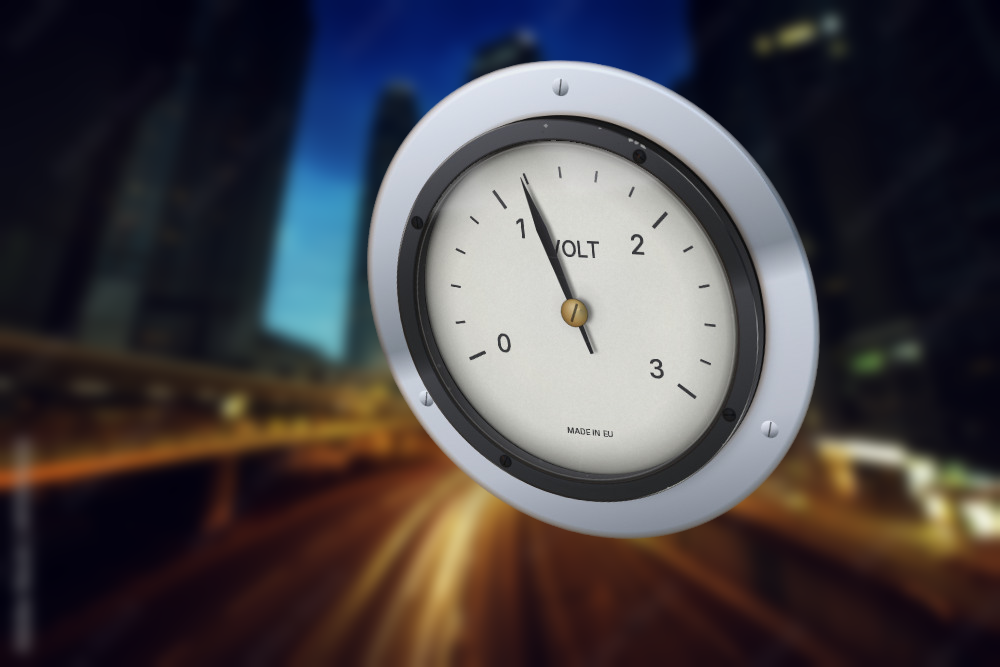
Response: 1.2 V
